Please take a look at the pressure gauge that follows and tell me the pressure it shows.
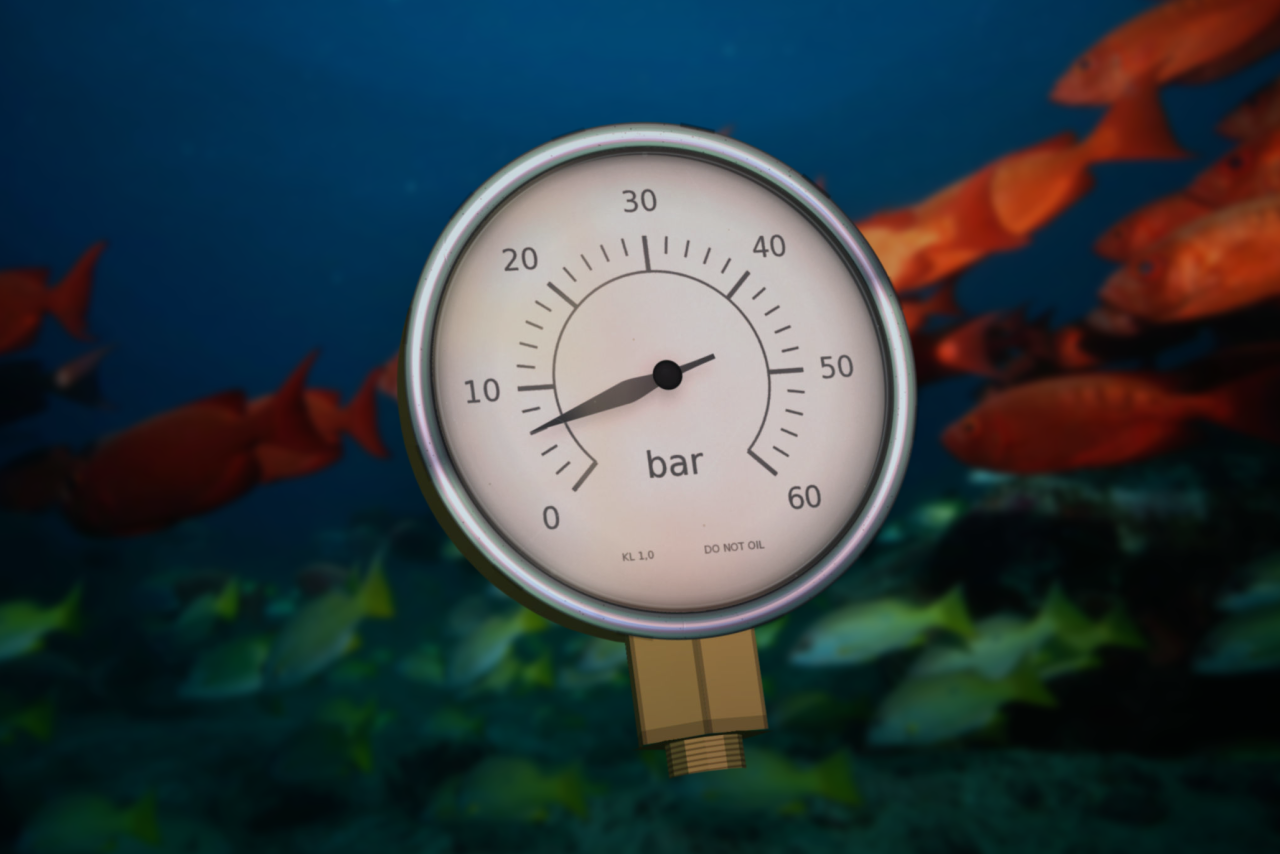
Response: 6 bar
